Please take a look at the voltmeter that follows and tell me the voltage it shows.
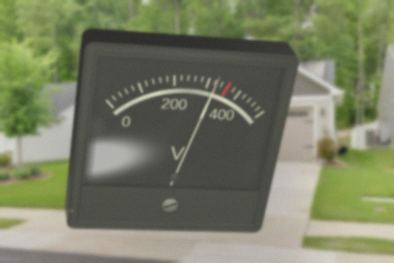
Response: 320 V
